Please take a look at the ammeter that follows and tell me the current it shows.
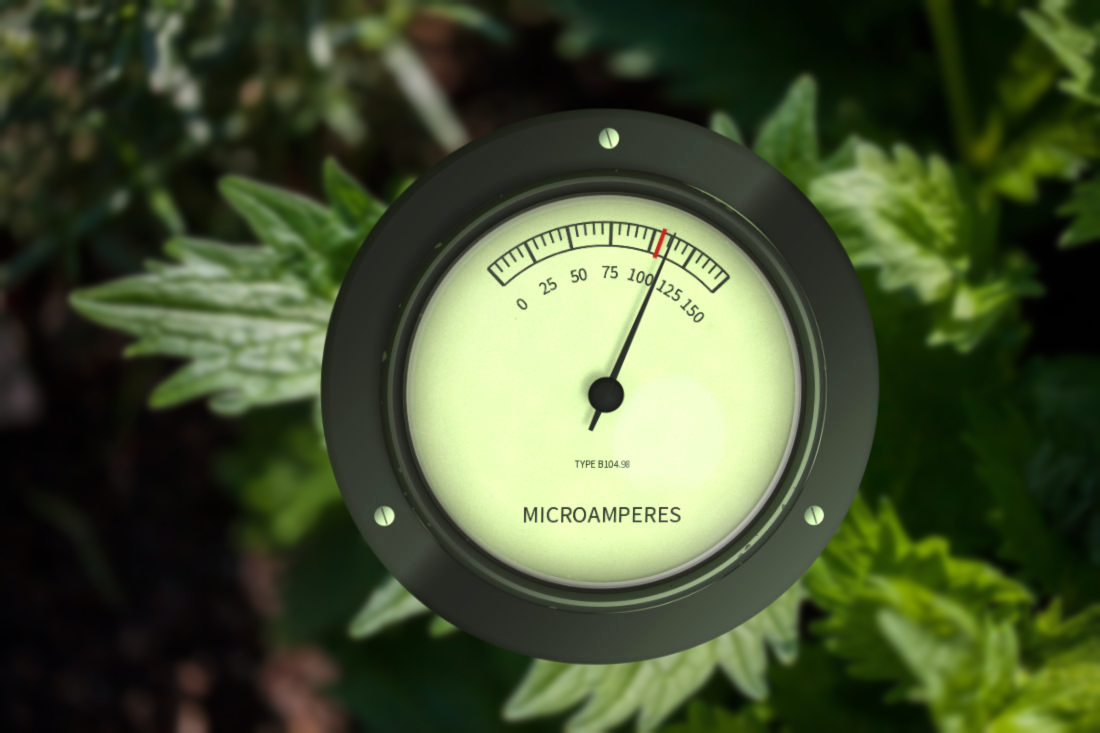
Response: 110 µA
